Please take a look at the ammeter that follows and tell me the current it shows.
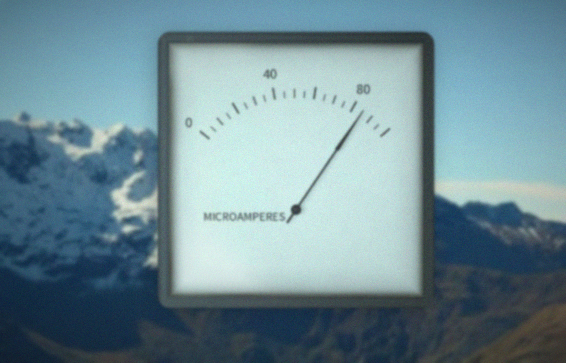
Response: 85 µA
